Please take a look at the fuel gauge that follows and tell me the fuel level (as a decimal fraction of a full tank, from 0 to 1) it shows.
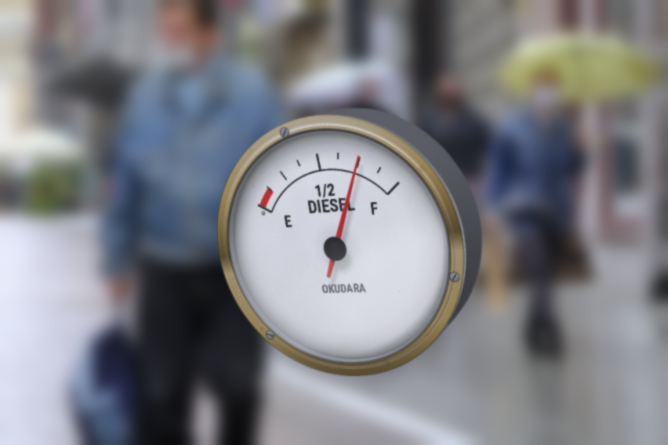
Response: 0.75
